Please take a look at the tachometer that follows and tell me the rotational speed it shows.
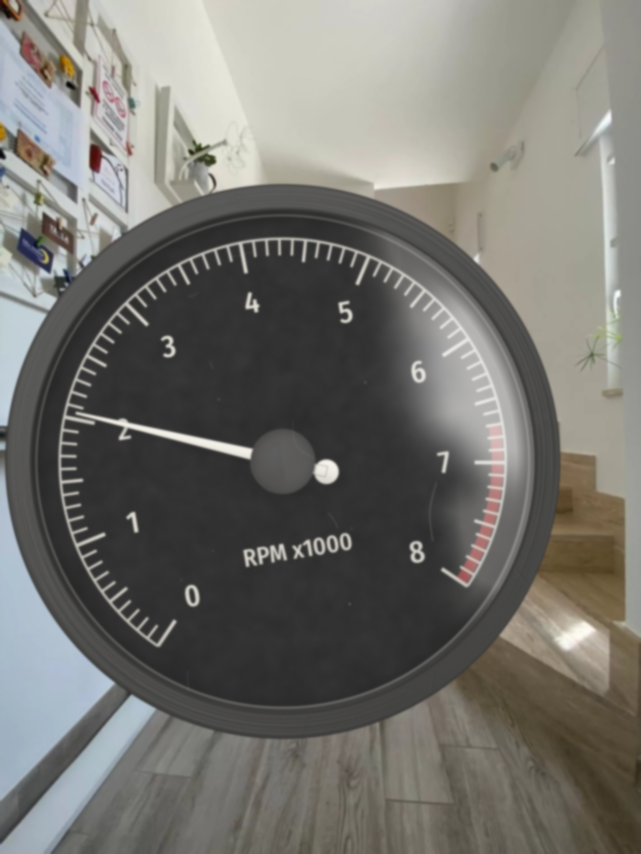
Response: 2050 rpm
